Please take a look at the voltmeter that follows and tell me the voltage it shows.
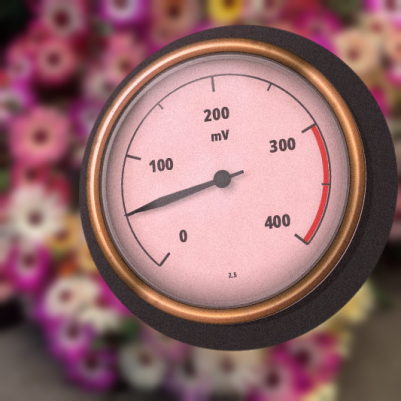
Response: 50 mV
